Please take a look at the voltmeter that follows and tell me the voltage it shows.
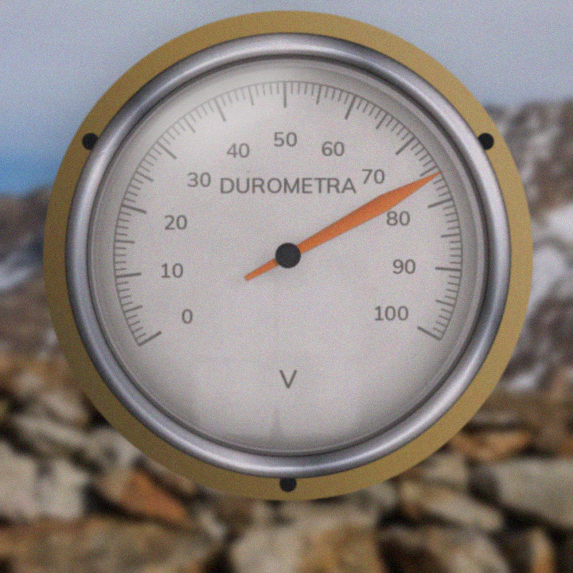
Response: 76 V
